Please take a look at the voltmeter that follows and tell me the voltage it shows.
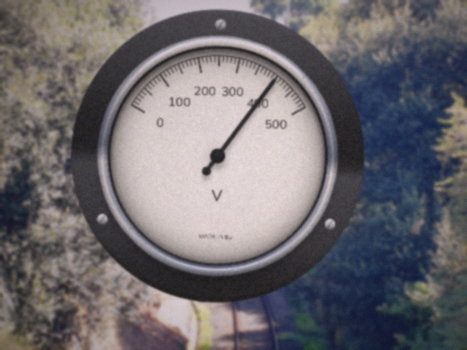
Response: 400 V
